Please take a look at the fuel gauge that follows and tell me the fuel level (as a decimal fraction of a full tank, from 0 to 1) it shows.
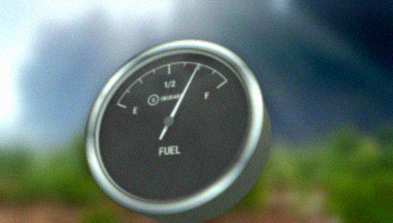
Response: 0.75
